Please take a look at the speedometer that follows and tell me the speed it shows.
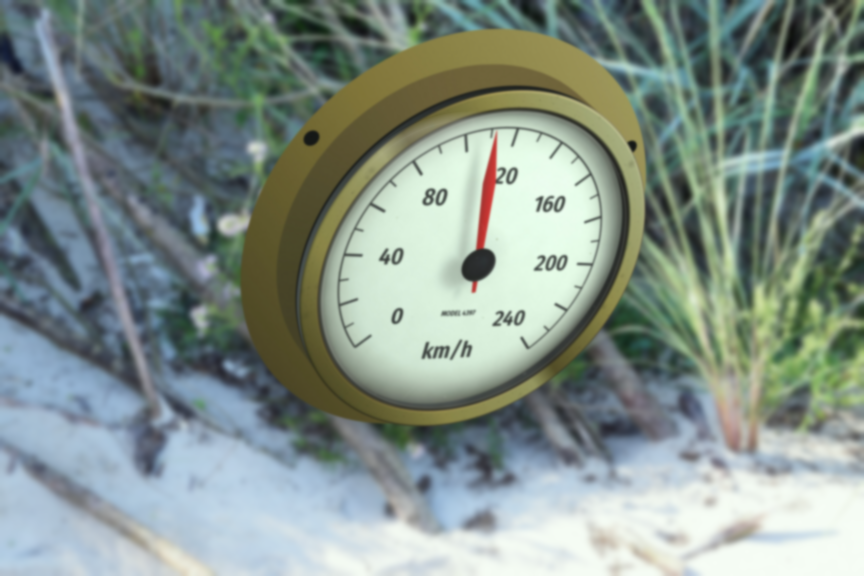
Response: 110 km/h
